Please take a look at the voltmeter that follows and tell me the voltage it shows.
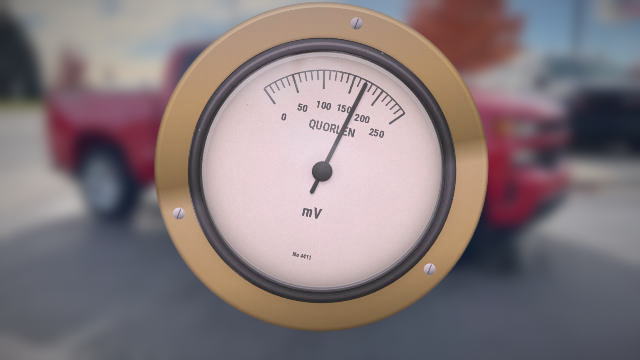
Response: 170 mV
